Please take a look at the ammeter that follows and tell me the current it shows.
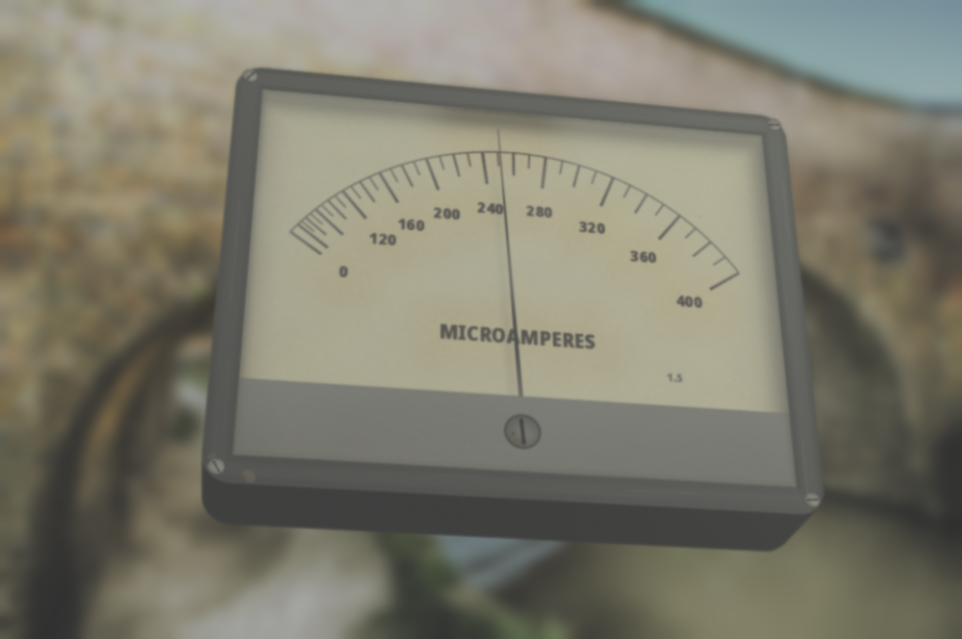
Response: 250 µA
